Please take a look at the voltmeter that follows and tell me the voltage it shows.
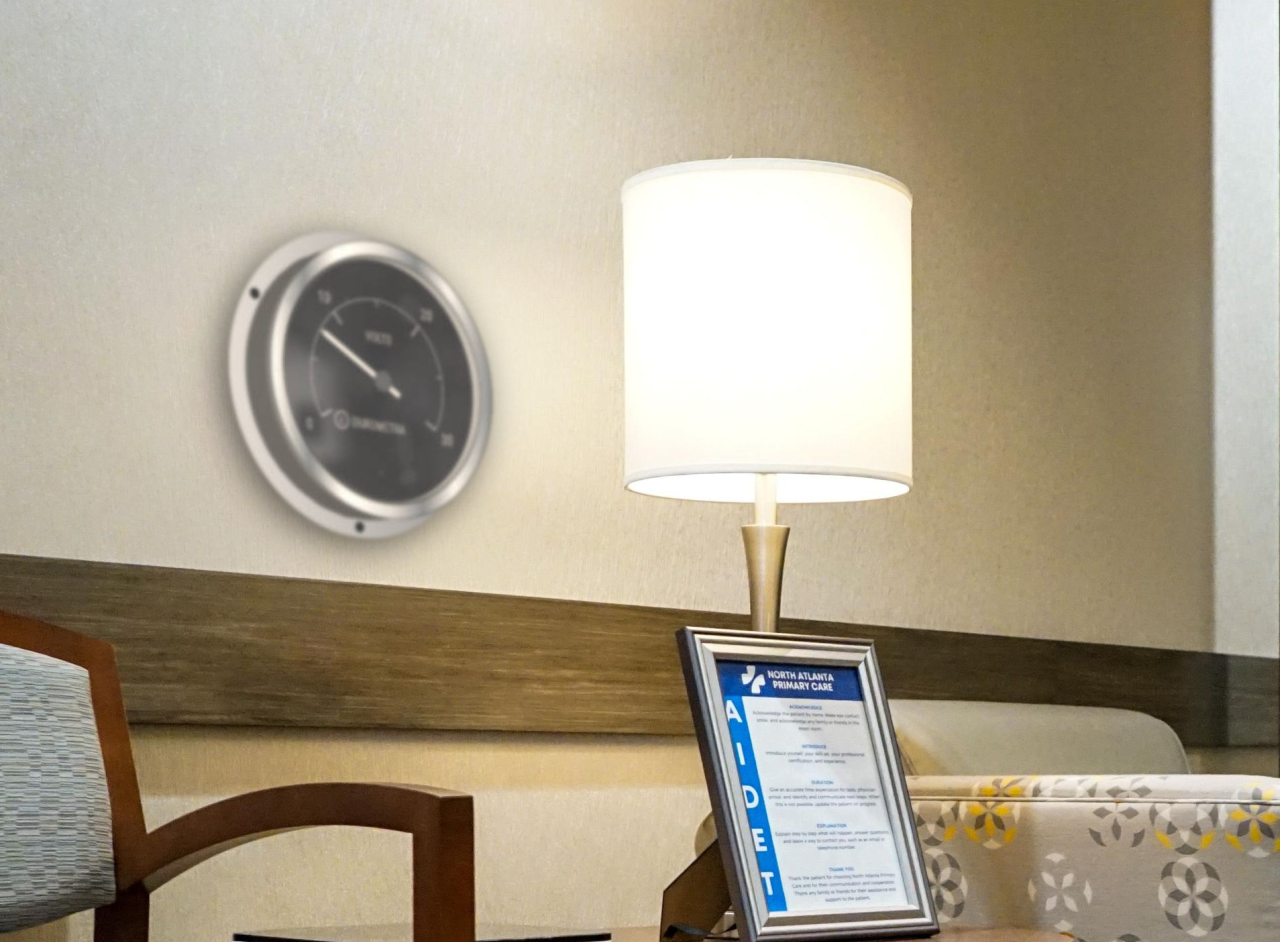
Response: 7.5 V
